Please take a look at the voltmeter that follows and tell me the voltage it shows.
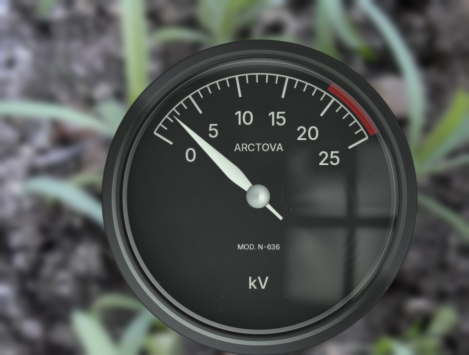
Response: 2.5 kV
